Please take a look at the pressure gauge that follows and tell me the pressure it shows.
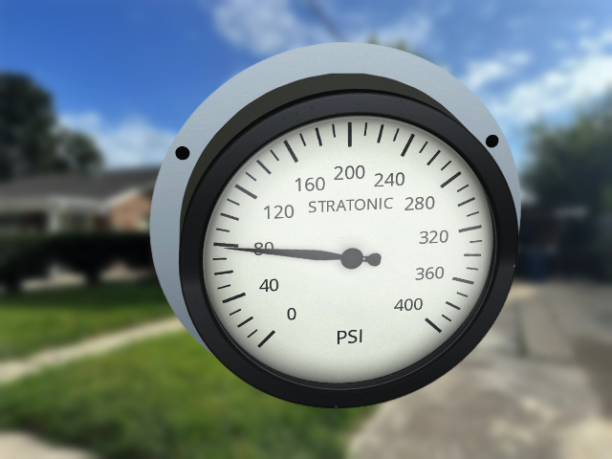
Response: 80 psi
